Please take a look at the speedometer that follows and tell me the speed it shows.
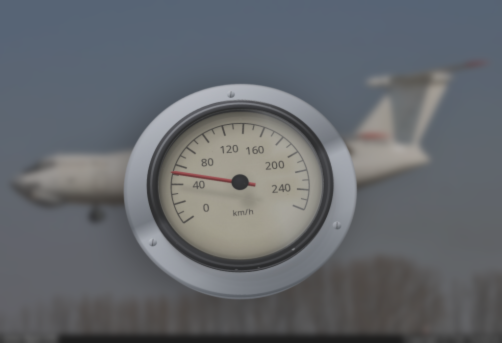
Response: 50 km/h
